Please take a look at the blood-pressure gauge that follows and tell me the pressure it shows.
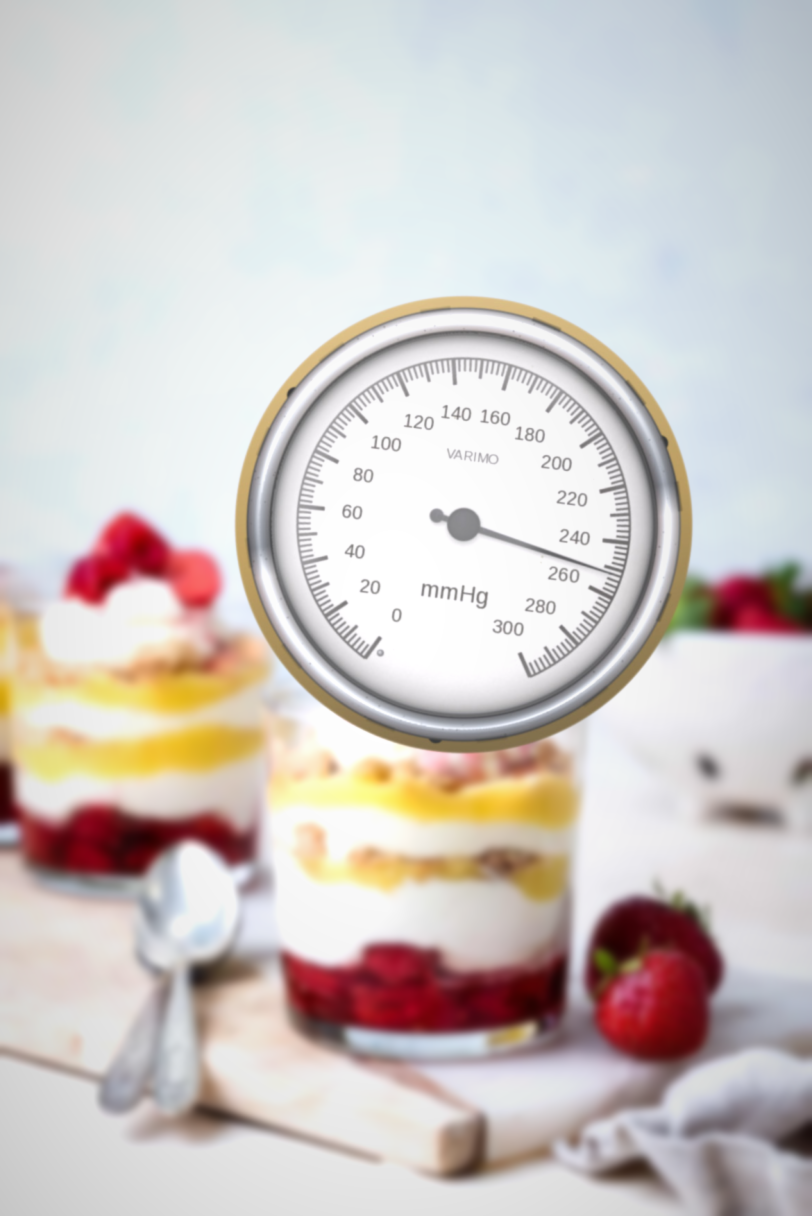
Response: 252 mmHg
